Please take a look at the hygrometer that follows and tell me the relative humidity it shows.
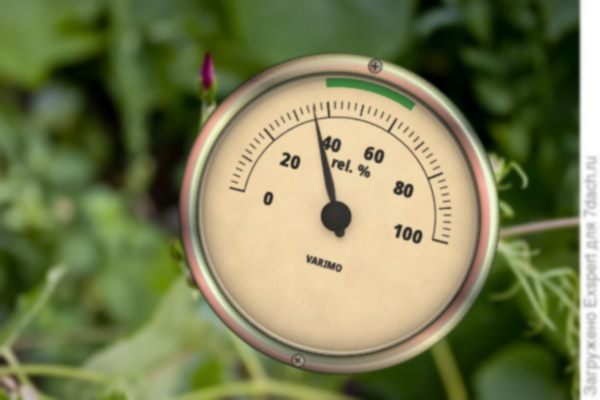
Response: 36 %
